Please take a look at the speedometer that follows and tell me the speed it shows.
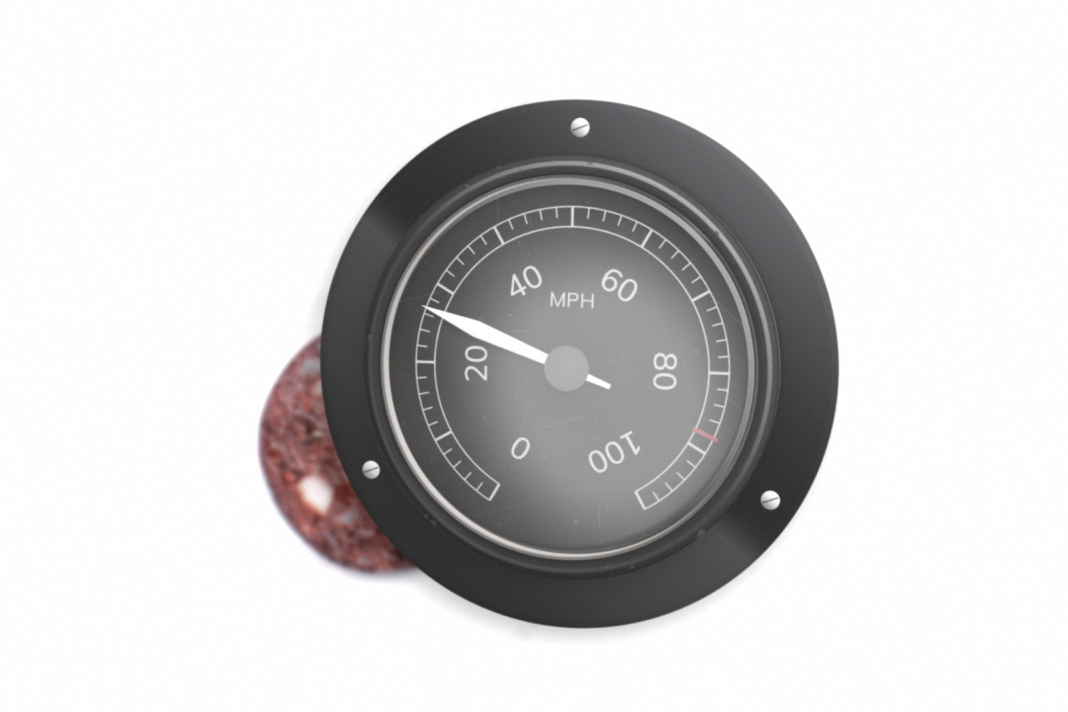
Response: 27 mph
